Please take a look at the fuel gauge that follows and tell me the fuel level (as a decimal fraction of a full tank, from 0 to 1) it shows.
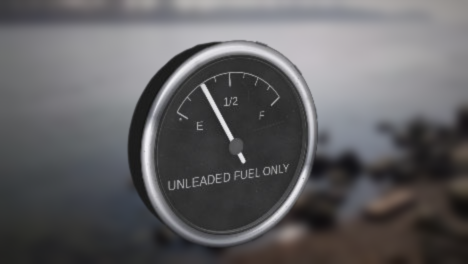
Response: 0.25
